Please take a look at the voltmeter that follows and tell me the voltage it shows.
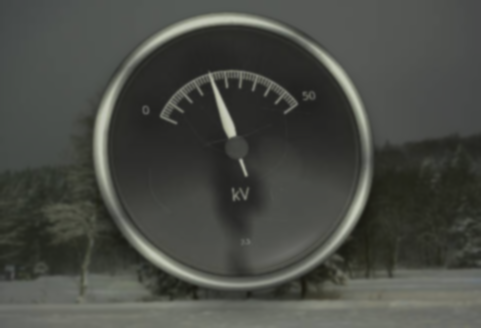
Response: 20 kV
